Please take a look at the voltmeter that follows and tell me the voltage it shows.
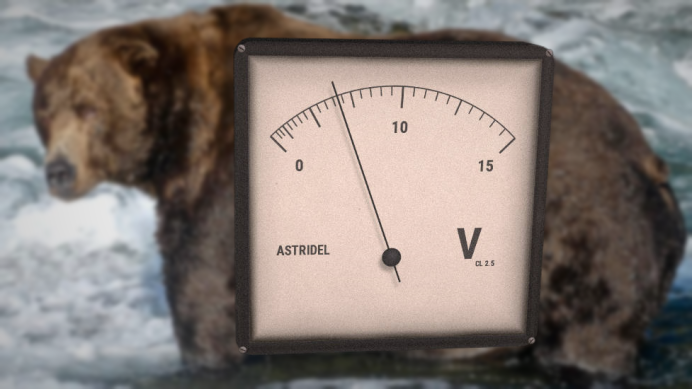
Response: 6.75 V
